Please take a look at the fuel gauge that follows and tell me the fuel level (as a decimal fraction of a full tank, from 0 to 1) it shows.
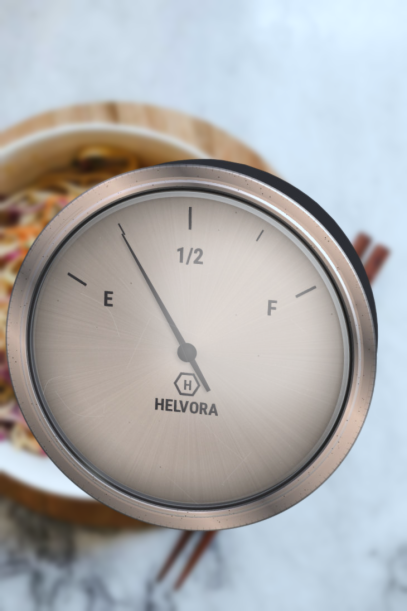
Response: 0.25
